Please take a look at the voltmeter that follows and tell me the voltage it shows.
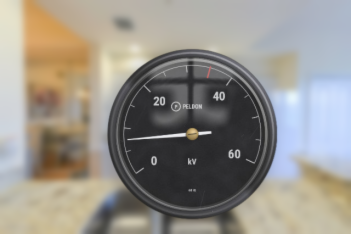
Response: 7.5 kV
